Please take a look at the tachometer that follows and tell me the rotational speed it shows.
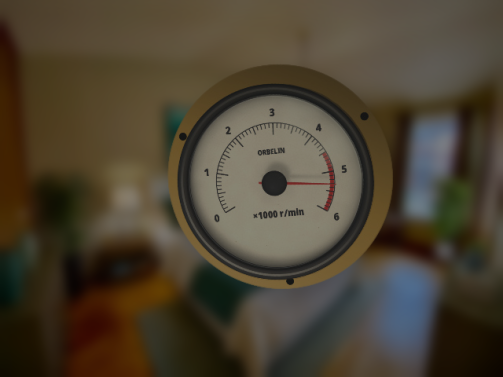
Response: 5300 rpm
